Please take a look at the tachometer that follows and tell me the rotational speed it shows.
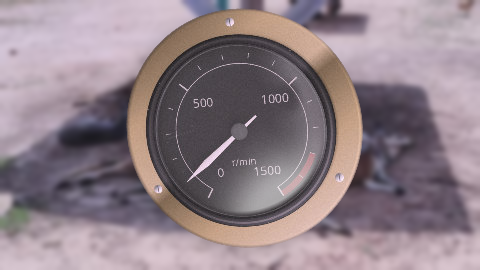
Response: 100 rpm
